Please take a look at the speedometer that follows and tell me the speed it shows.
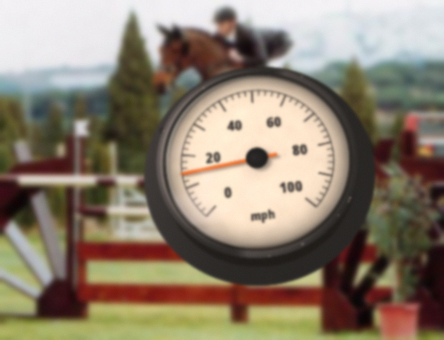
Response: 14 mph
